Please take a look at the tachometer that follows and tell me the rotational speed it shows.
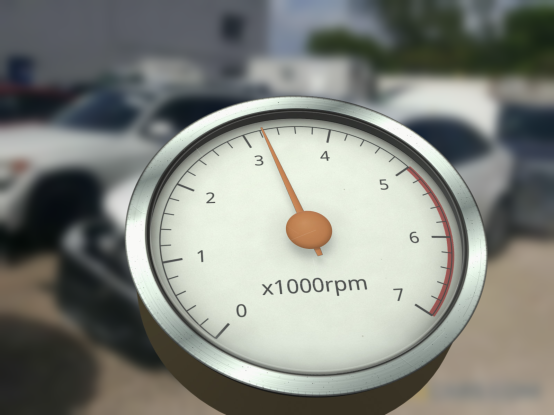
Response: 3200 rpm
